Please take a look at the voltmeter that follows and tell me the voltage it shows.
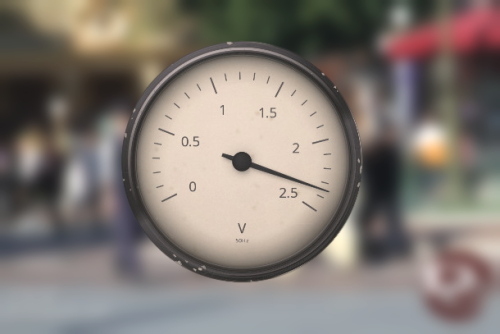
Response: 2.35 V
